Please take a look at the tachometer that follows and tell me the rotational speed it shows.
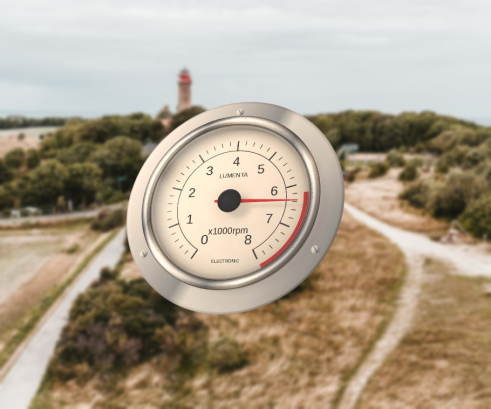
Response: 6400 rpm
